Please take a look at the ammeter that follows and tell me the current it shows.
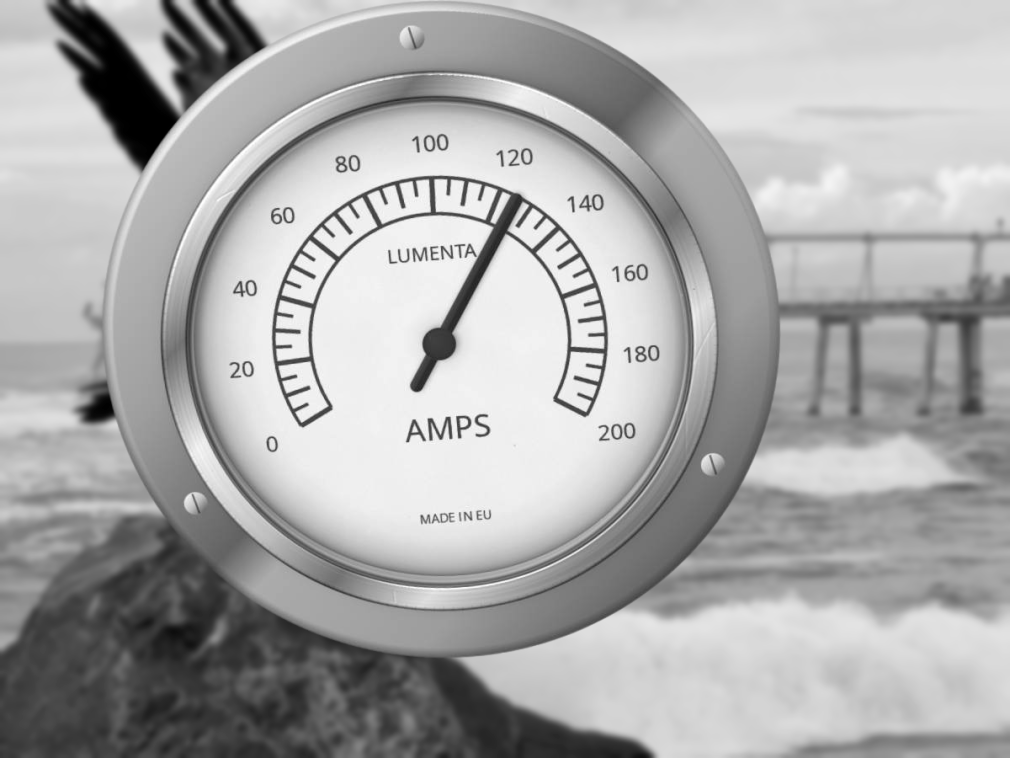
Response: 125 A
